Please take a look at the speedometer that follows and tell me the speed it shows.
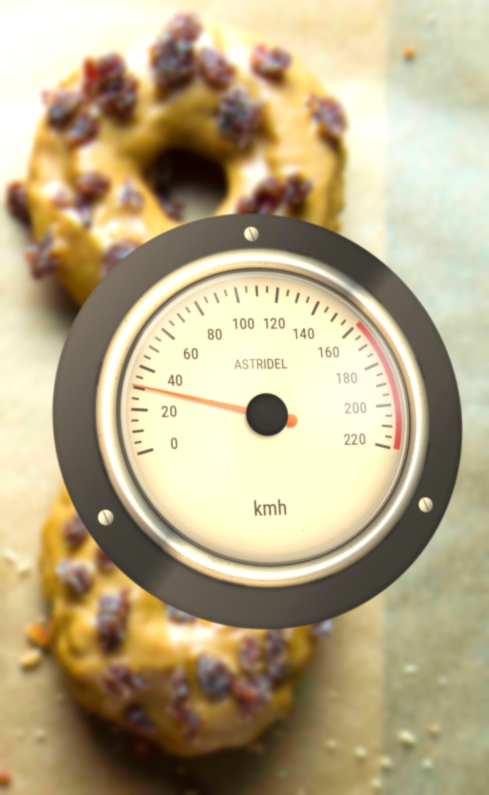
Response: 30 km/h
